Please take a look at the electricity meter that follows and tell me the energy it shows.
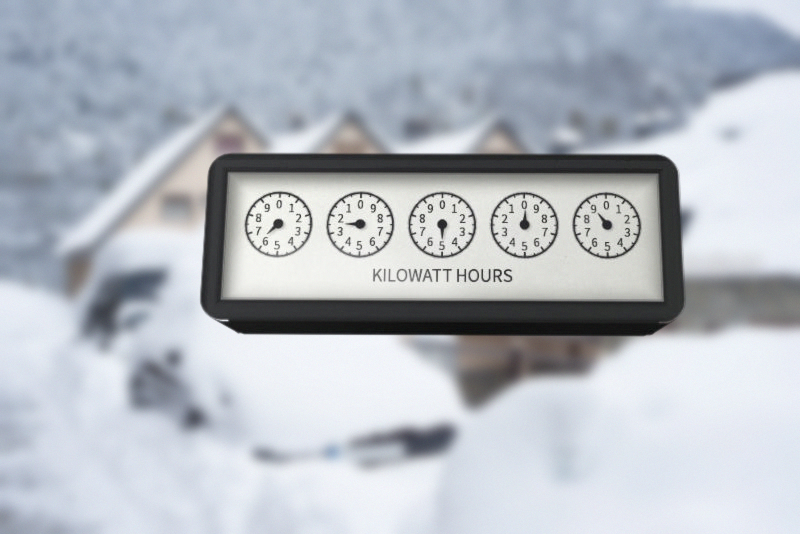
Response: 62499 kWh
